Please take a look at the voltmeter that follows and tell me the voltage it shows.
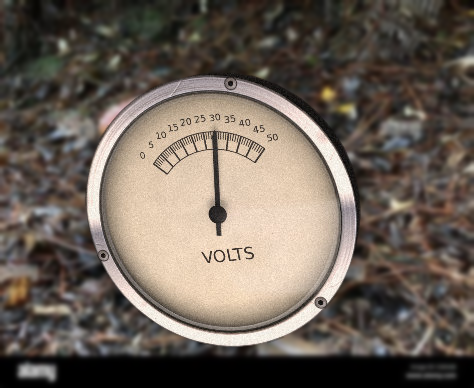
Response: 30 V
